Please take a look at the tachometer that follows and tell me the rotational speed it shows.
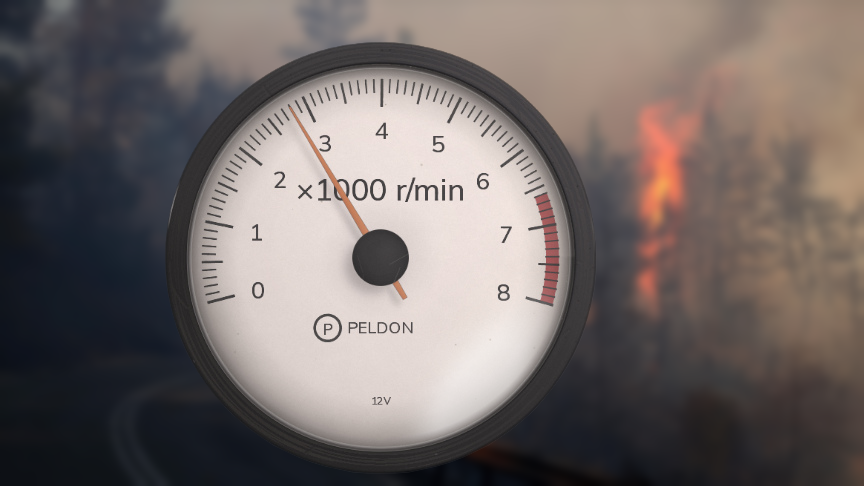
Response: 2800 rpm
